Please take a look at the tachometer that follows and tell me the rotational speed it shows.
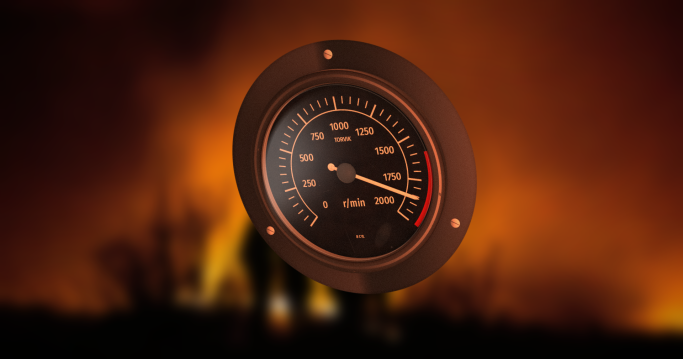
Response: 1850 rpm
